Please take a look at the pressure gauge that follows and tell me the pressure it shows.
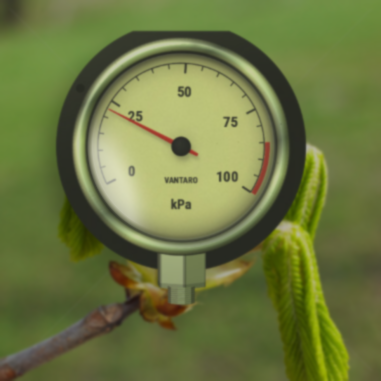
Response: 22.5 kPa
